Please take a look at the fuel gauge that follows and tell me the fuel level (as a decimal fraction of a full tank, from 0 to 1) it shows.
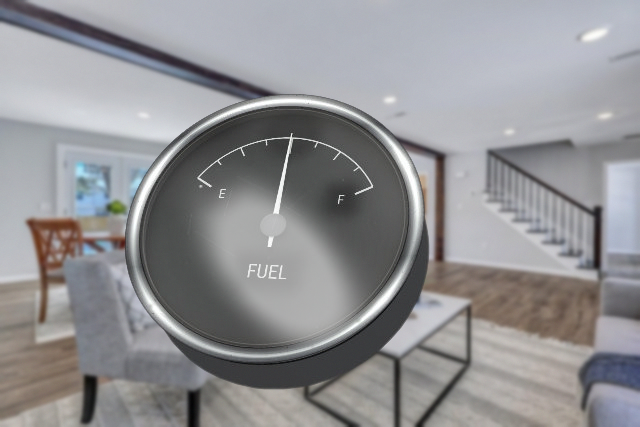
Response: 0.5
